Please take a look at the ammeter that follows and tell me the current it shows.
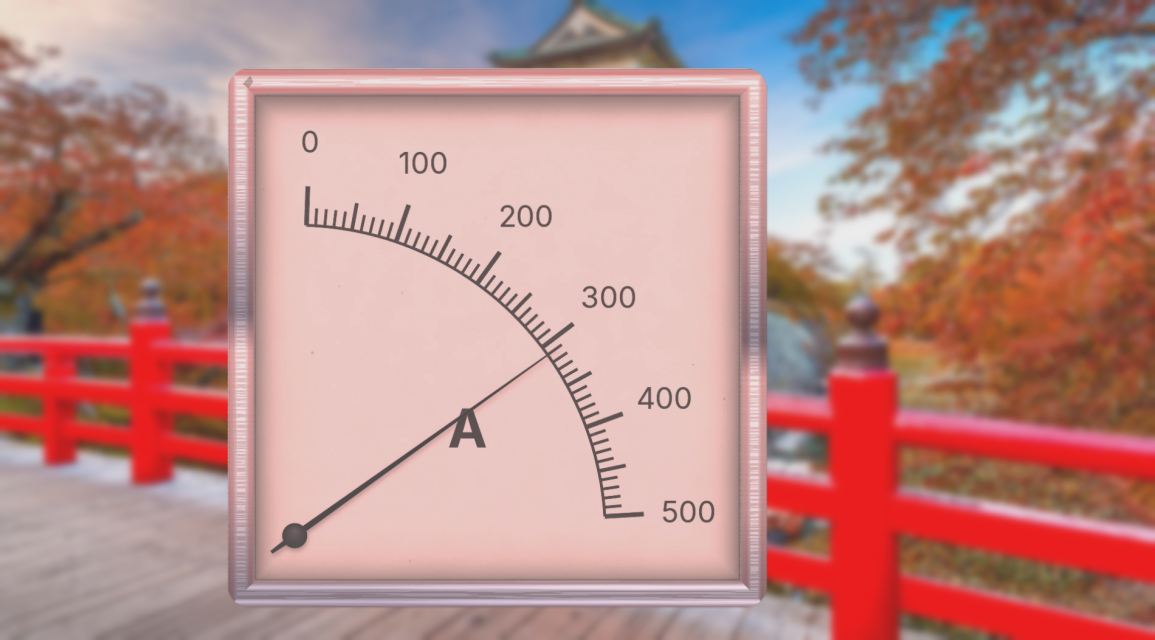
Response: 310 A
